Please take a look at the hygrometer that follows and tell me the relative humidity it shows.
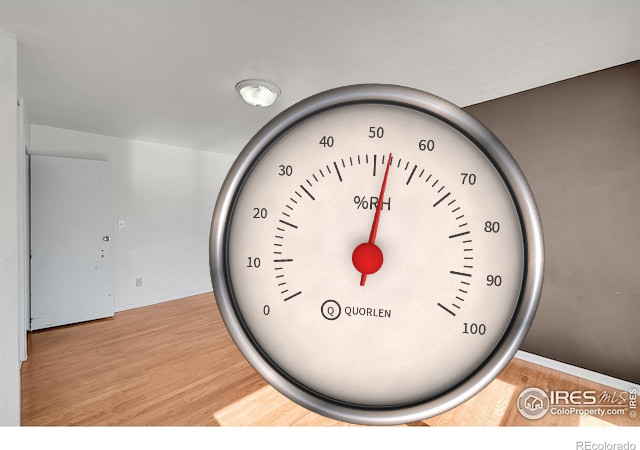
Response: 54 %
